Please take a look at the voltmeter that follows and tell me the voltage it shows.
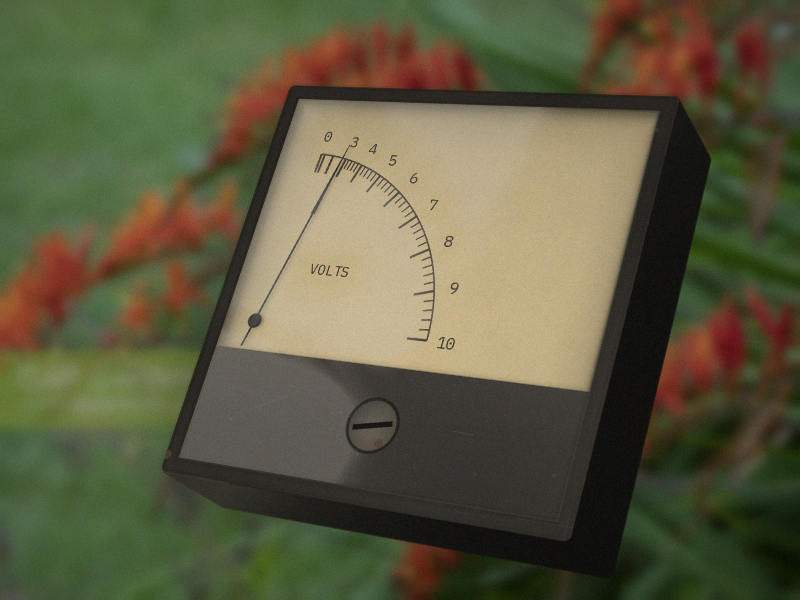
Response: 3 V
